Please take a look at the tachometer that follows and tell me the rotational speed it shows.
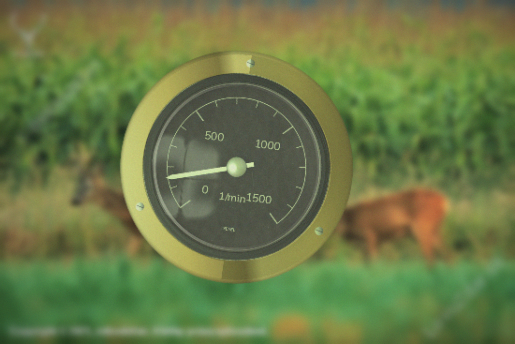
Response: 150 rpm
